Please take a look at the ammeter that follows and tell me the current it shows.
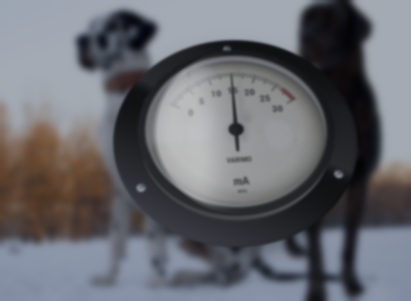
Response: 15 mA
